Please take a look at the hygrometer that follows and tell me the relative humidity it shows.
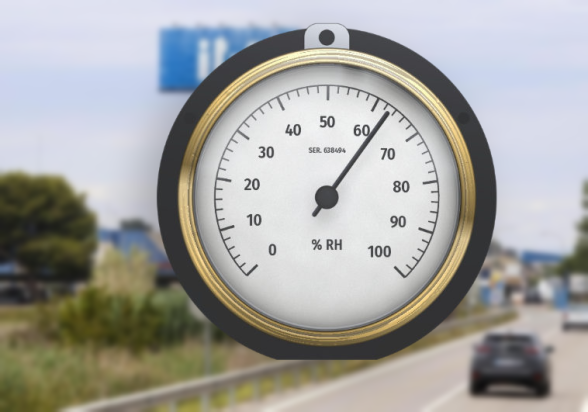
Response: 63 %
